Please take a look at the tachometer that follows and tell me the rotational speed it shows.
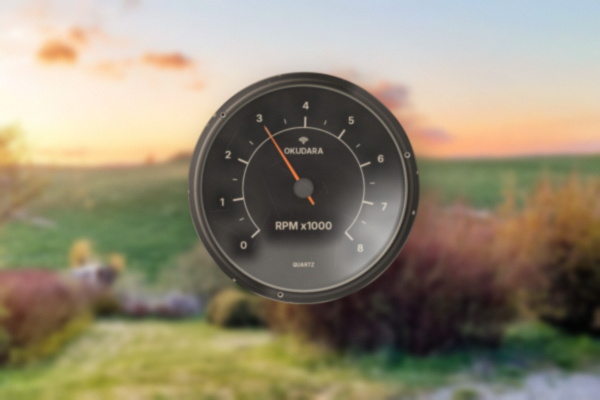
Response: 3000 rpm
